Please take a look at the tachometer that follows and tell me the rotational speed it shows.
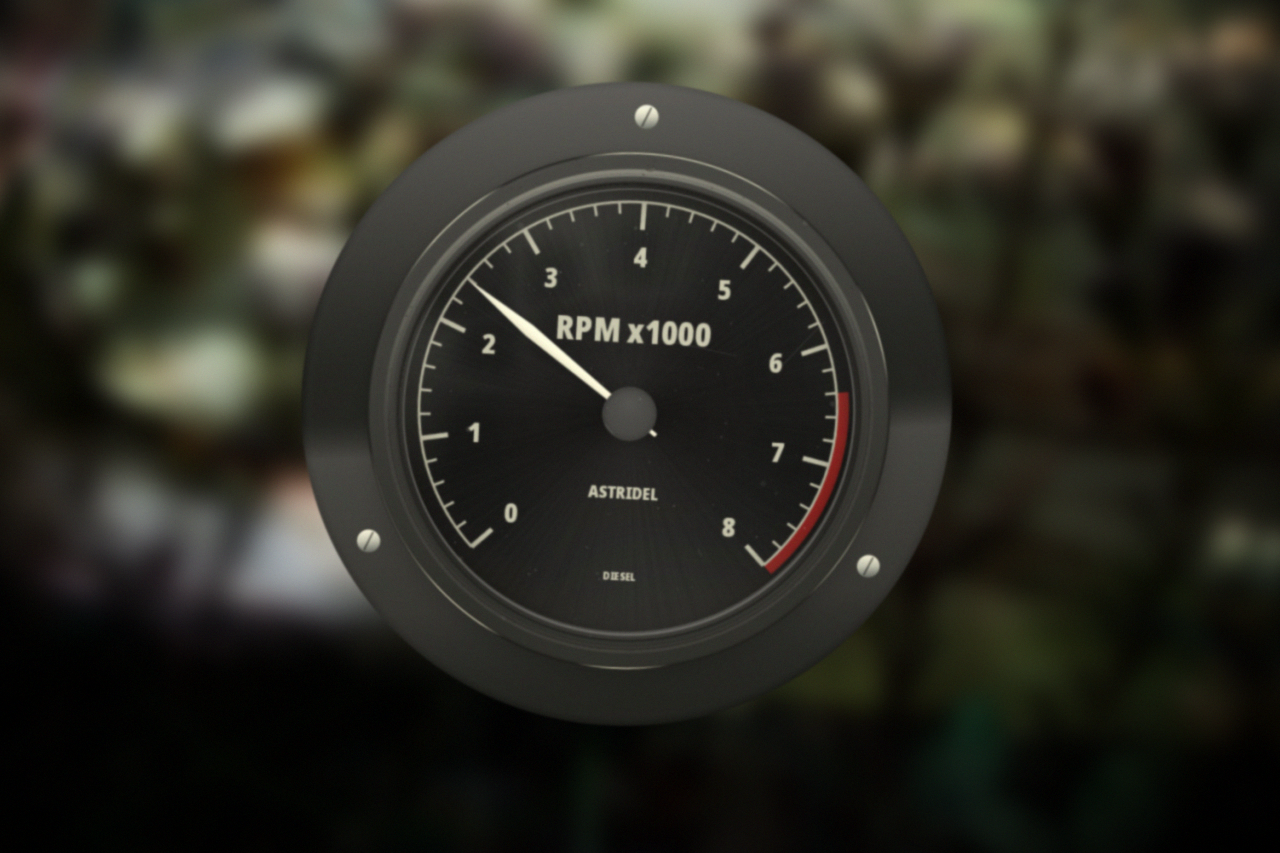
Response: 2400 rpm
